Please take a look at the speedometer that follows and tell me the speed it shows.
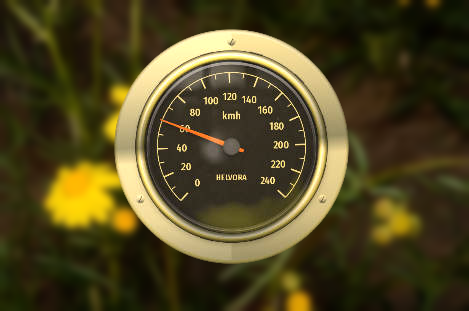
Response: 60 km/h
